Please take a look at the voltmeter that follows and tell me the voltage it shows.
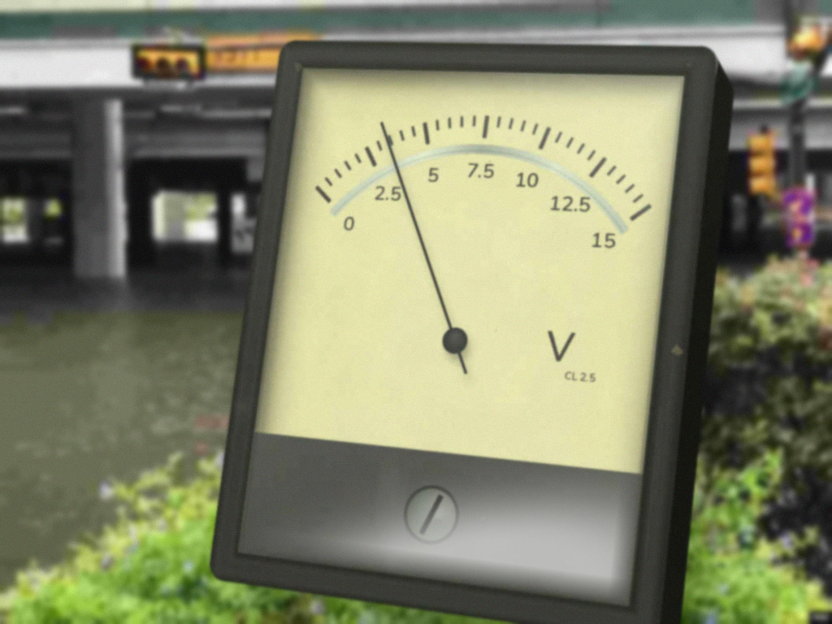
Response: 3.5 V
